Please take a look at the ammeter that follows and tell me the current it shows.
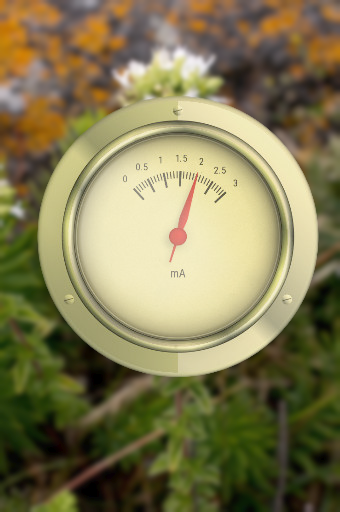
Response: 2 mA
